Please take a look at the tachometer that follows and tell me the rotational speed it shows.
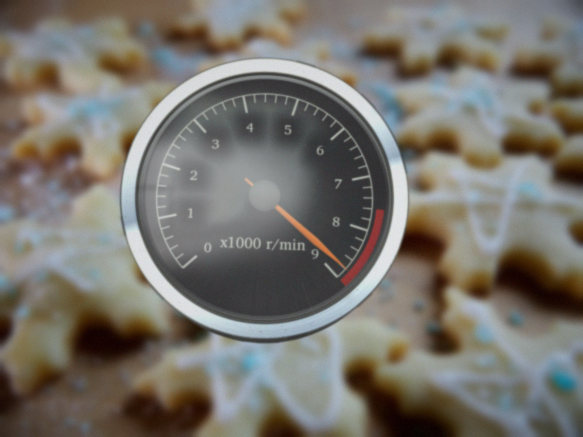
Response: 8800 rpm
